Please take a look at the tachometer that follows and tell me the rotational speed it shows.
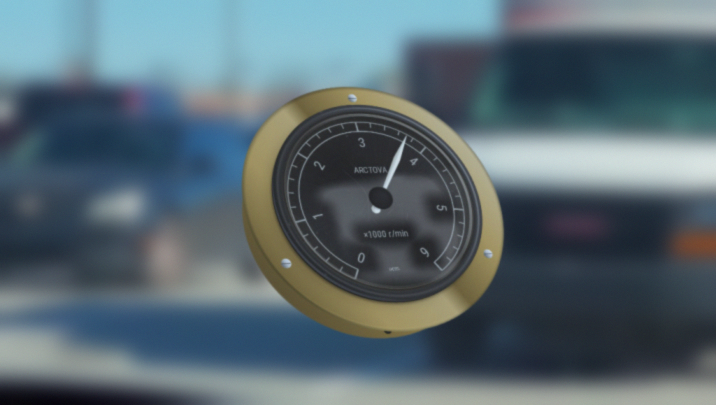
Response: 3700 rpm
